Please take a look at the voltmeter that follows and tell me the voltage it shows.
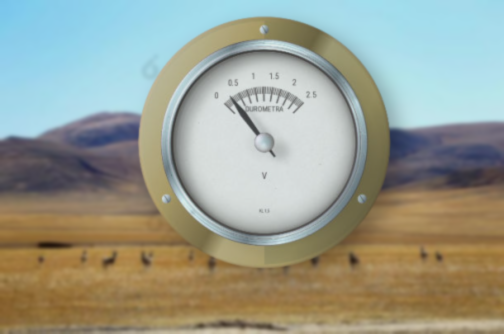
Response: 0.25 V
